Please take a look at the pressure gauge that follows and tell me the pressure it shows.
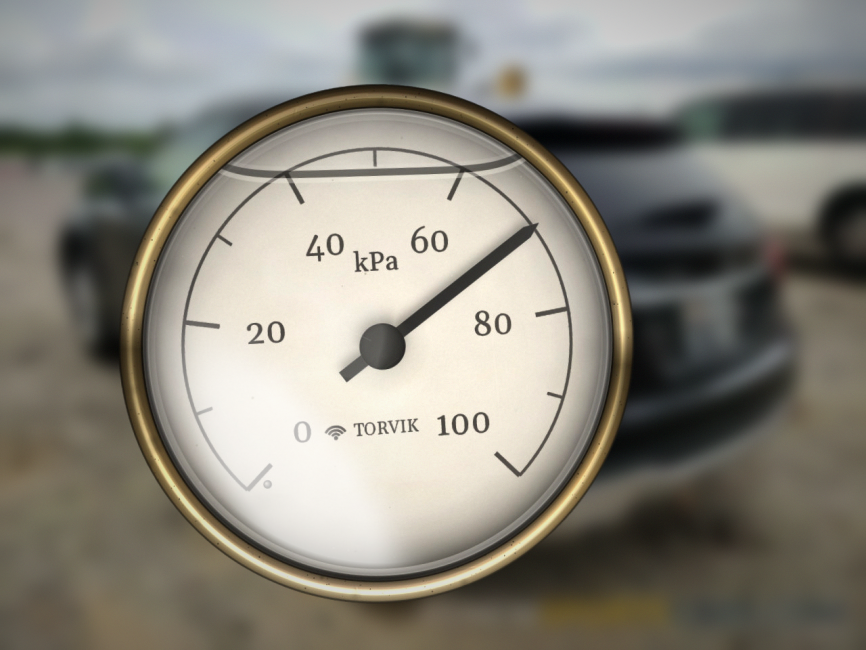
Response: 70 kPa
